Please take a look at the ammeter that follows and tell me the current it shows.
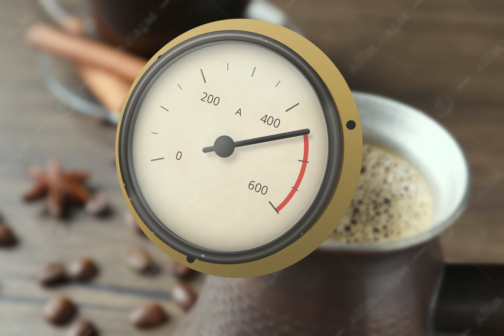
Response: 450 A
